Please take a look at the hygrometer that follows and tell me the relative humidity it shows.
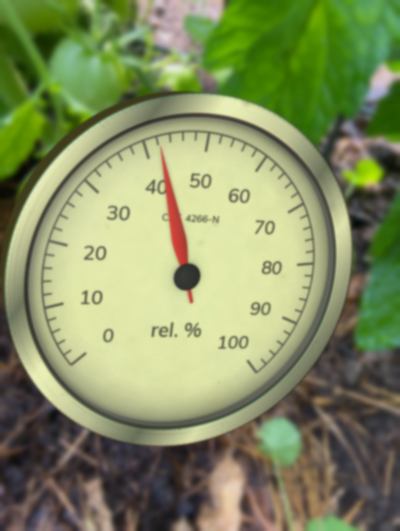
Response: 42 %
